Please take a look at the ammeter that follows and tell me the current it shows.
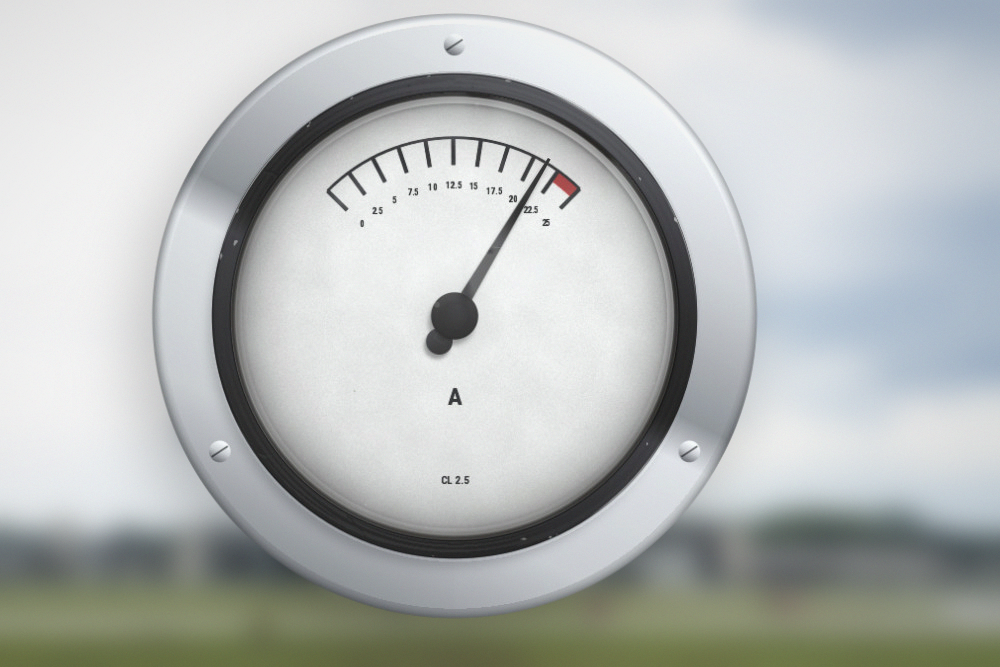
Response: 21.25 A
